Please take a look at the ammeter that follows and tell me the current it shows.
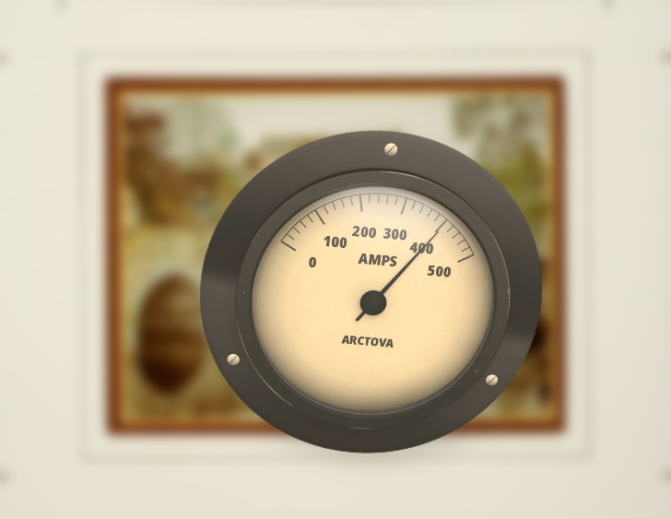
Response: 400 A
